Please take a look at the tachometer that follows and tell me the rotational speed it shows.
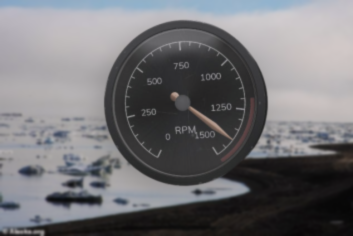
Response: 1400 rpm
